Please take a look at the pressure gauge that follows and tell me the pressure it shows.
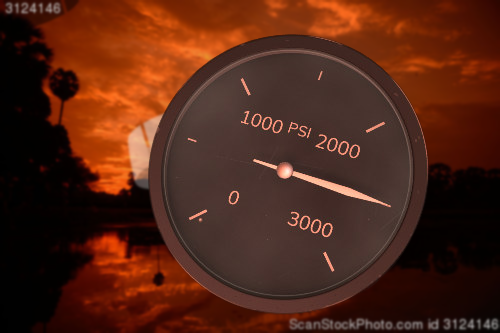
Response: 2500 psi
